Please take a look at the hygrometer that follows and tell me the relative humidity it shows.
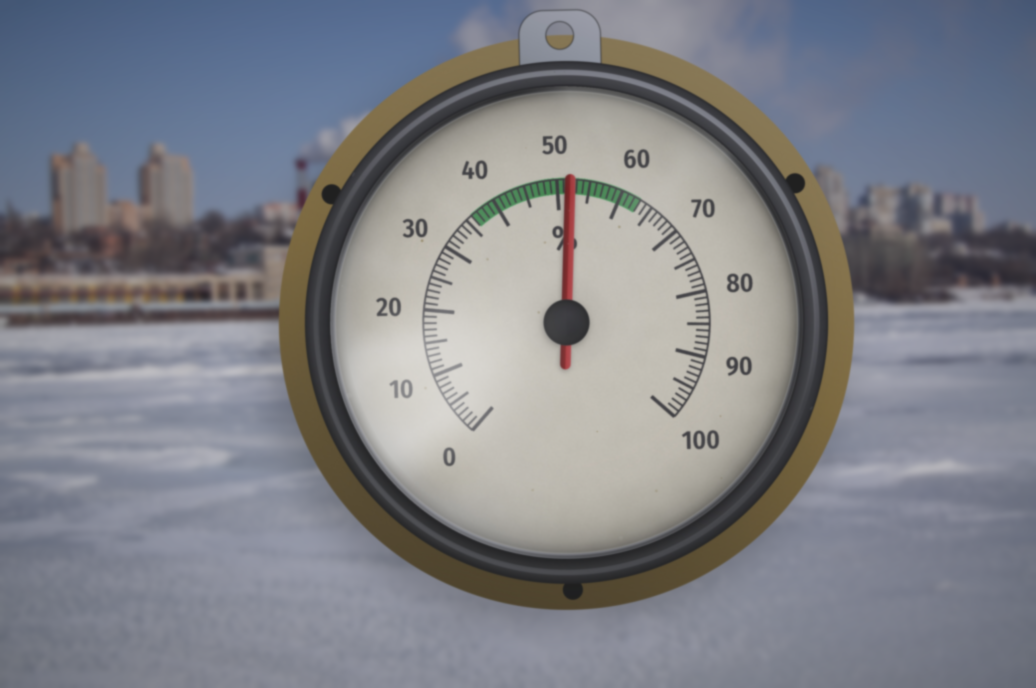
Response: 52 %
